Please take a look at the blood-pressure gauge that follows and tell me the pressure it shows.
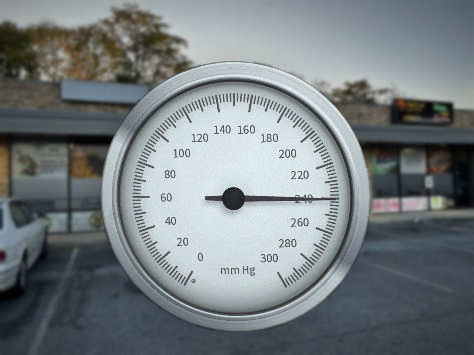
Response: 240 mmHg
